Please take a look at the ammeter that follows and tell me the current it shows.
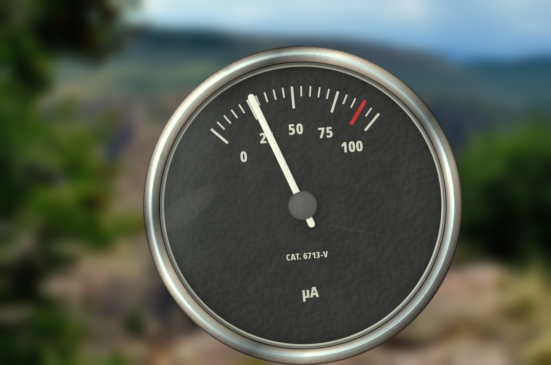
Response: 27.5 µA
